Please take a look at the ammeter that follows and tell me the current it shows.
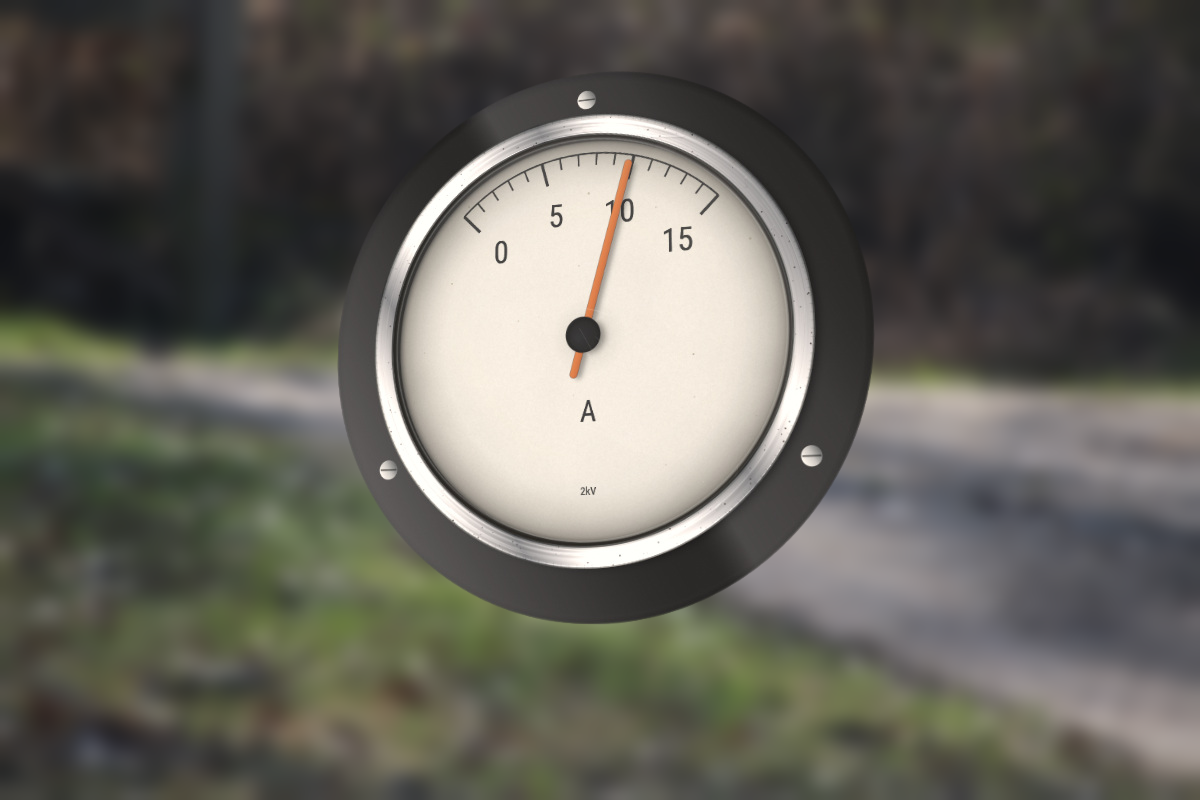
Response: 10 A
